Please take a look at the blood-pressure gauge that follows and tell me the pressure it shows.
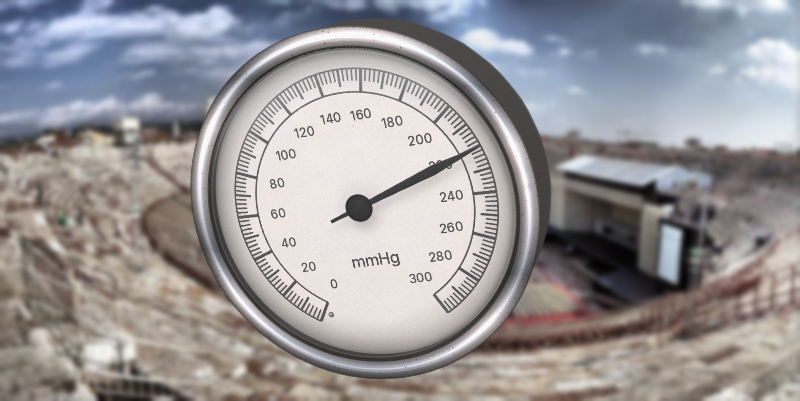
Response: 220 mmHg
